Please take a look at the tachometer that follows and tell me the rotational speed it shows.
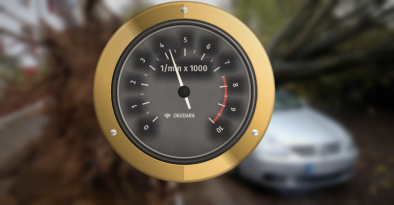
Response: 4250 rpm
